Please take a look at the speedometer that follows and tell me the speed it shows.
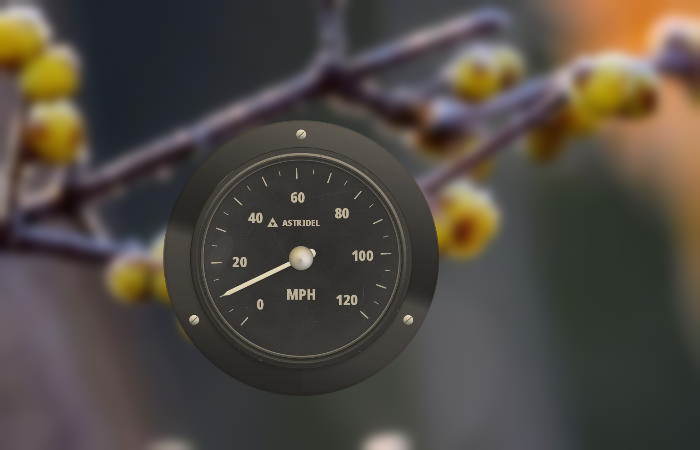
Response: 10 mph
